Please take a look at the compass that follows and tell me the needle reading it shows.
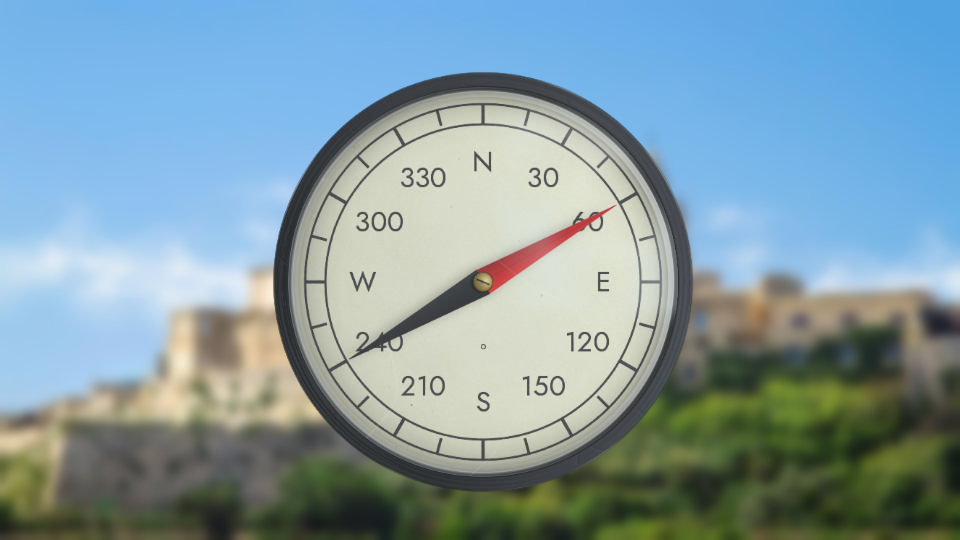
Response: 60 °
